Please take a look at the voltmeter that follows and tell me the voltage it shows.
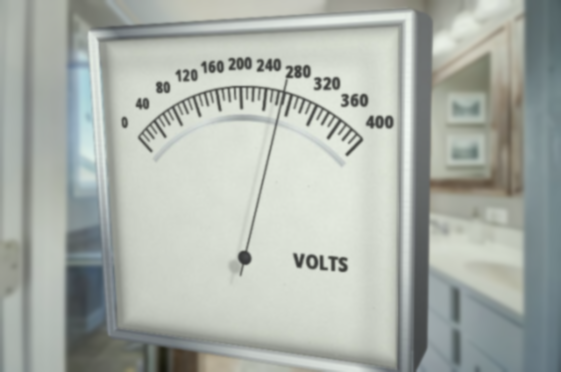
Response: 270 V
